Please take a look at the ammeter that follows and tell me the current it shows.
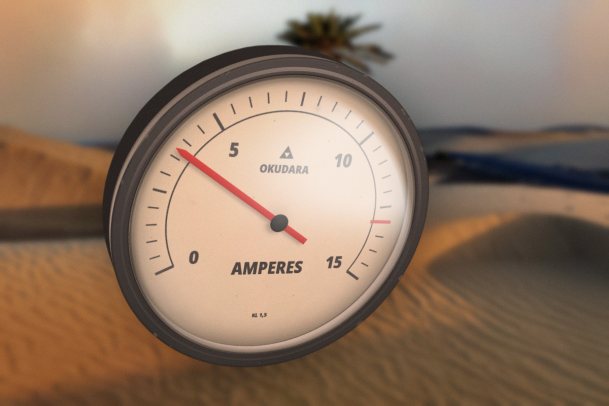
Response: 3.75 A
